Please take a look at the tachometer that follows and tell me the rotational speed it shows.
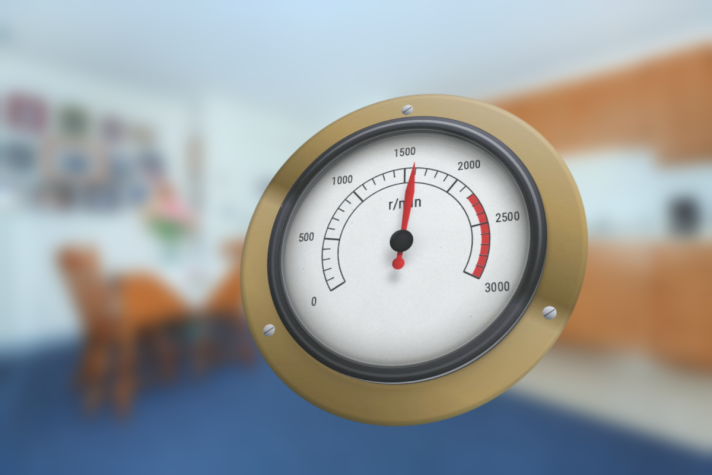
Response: 1600 rpm
